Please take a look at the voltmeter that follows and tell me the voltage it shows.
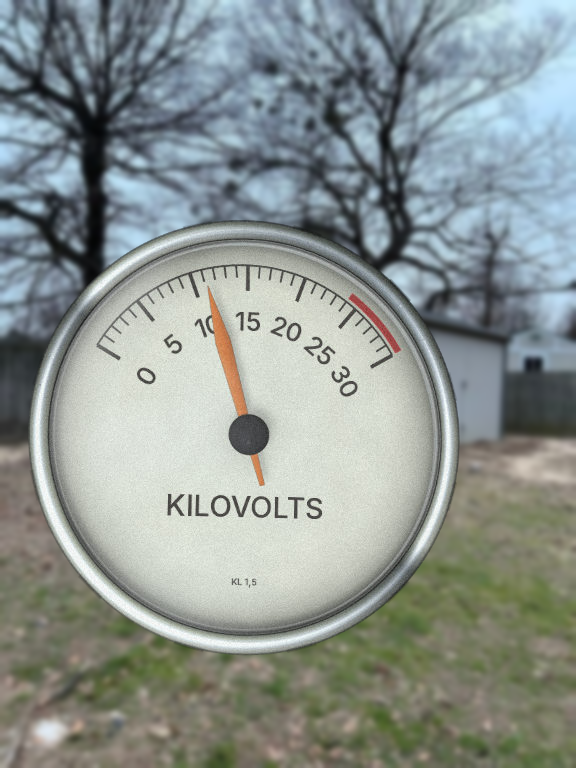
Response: 11 kV
